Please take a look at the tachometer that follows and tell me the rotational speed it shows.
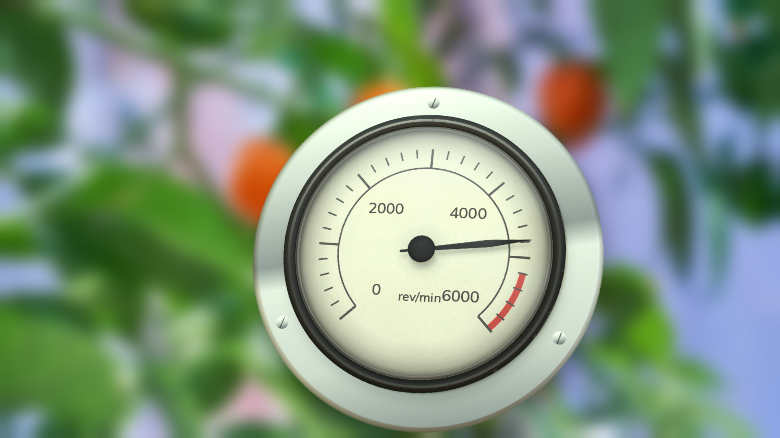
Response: 4800 rpm
